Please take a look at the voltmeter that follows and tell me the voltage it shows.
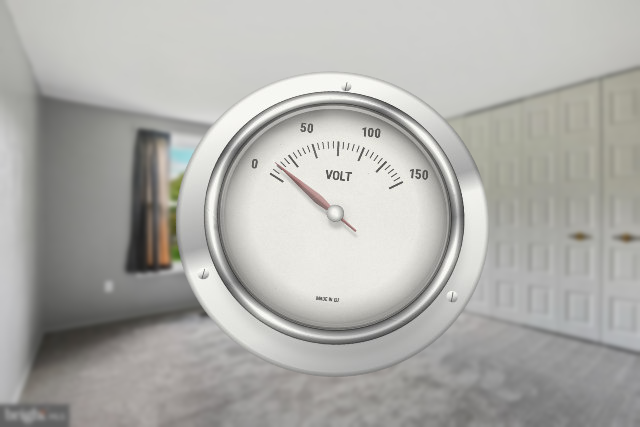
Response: 10 V
